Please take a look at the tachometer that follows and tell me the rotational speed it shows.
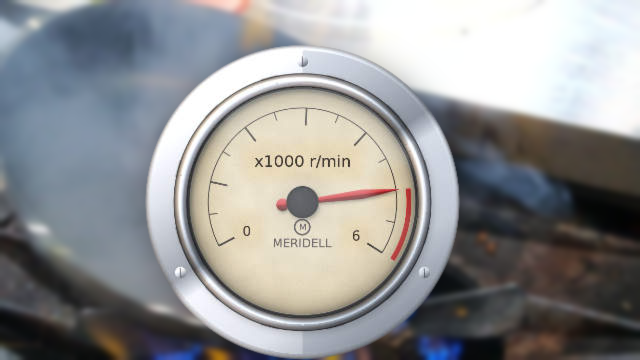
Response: 5000 rpm
